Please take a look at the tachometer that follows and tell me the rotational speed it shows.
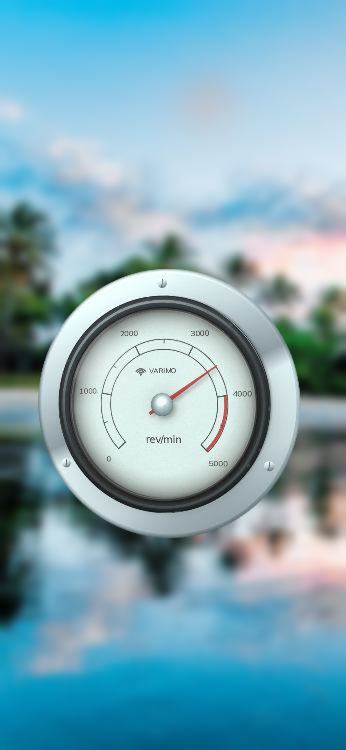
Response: 3500 rpm
